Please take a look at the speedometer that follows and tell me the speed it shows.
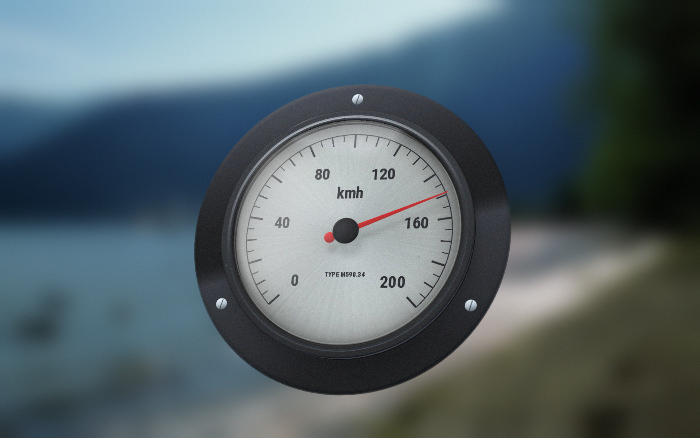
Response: 150 km/h
